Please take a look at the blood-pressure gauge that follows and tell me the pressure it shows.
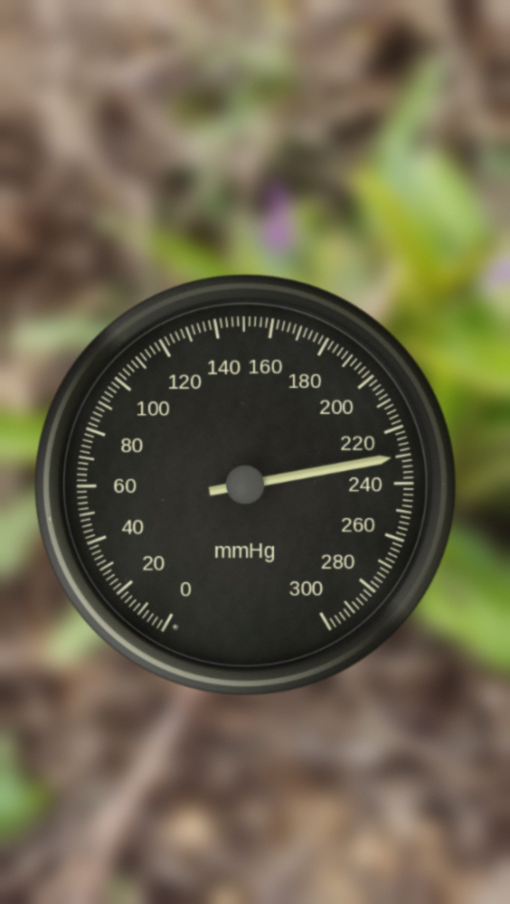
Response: 230 mmHg
